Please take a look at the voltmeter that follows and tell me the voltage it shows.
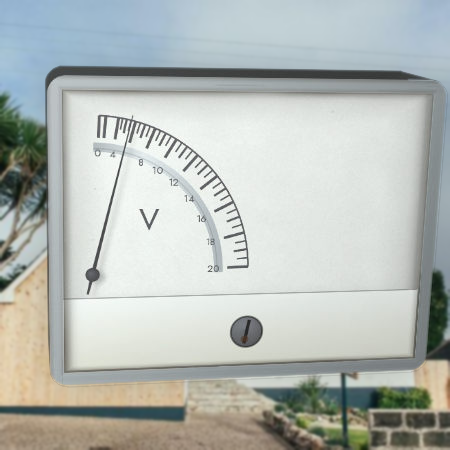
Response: 5.5 V
